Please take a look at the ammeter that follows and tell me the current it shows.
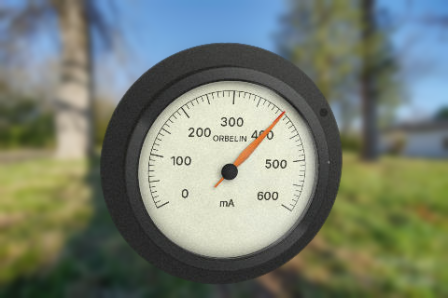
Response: 400 mA
